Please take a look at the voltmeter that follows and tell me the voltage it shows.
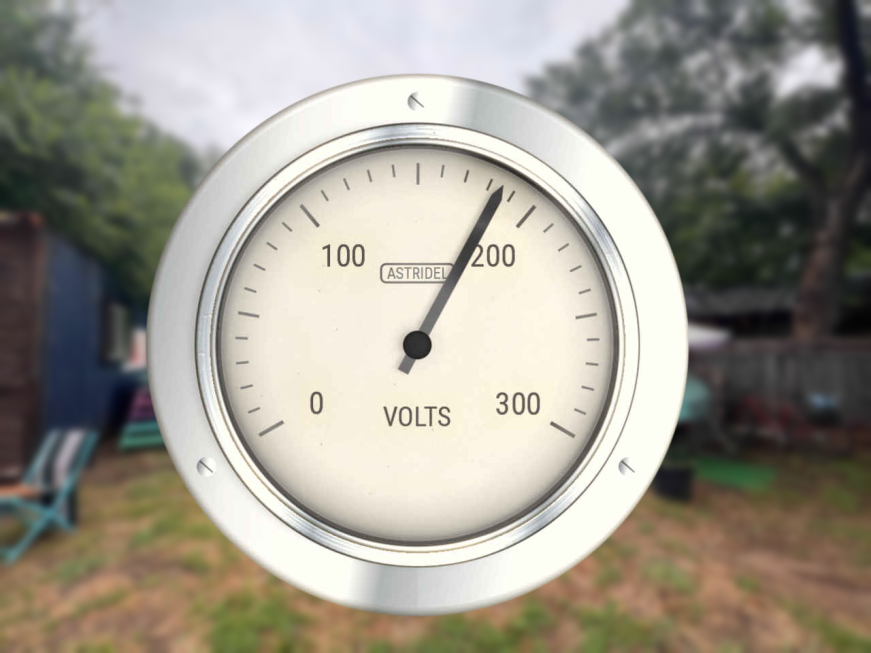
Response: 185 V
